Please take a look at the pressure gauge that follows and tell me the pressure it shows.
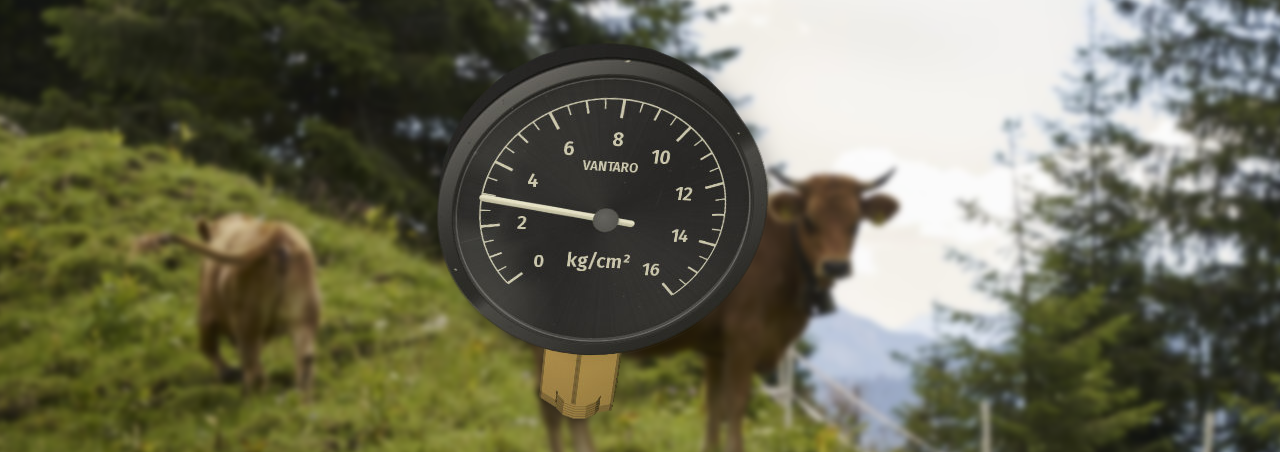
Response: 3 kg/cm²
